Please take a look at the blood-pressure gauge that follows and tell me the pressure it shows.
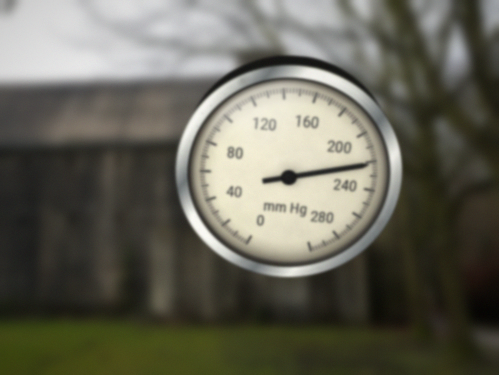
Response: 220 mmHg
